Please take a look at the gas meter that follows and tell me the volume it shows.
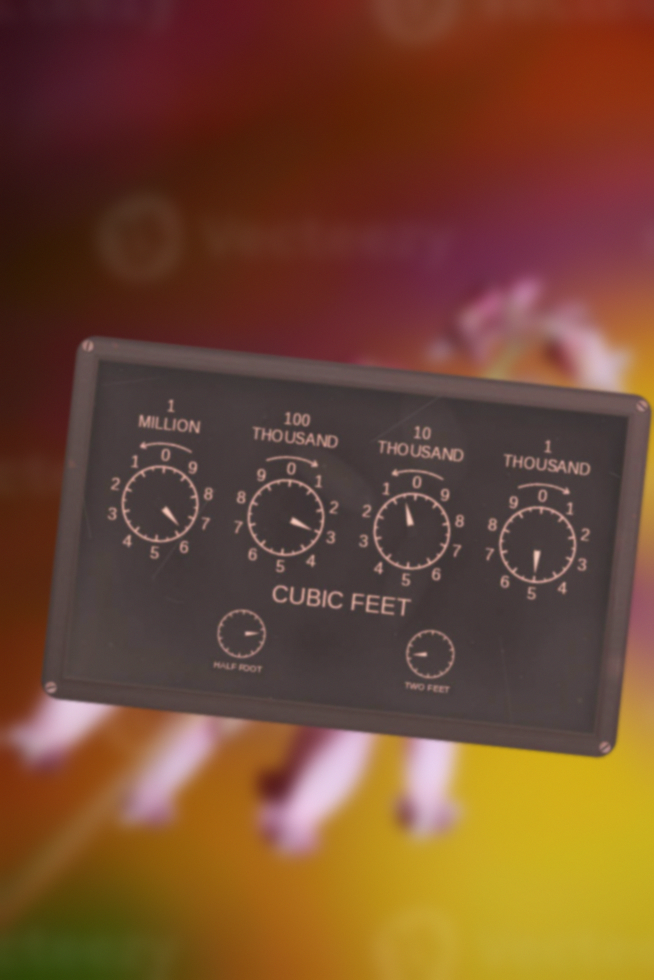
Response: 630500 ft³
